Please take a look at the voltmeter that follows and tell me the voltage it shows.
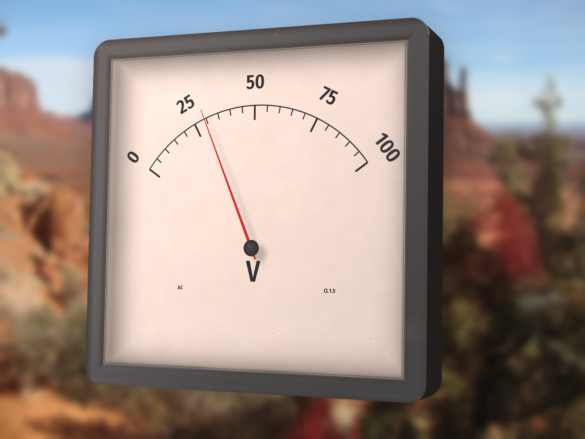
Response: 30 V
